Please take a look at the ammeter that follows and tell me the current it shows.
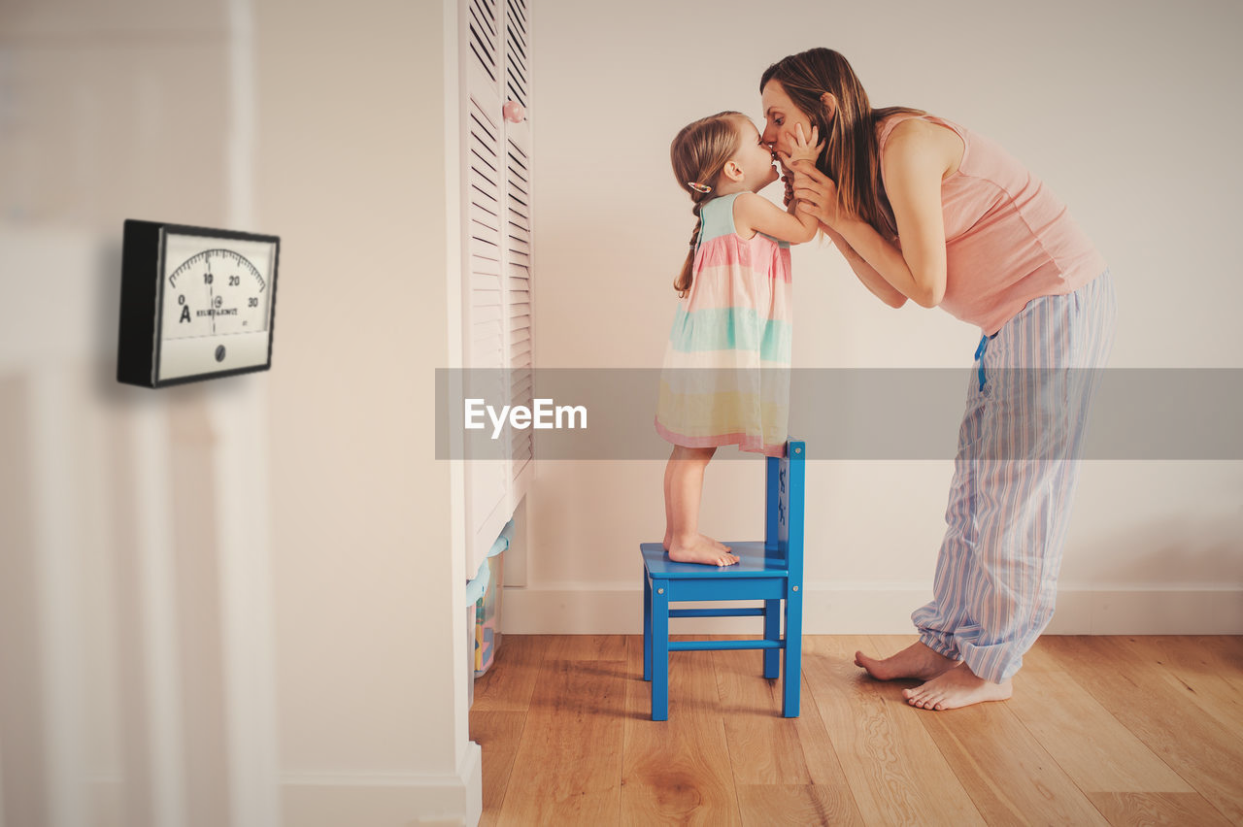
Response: 10 A
